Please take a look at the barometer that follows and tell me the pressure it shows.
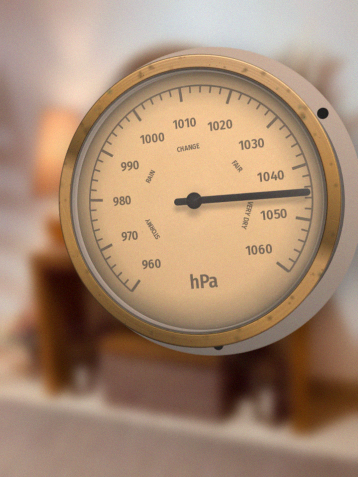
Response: 1045 hPa
